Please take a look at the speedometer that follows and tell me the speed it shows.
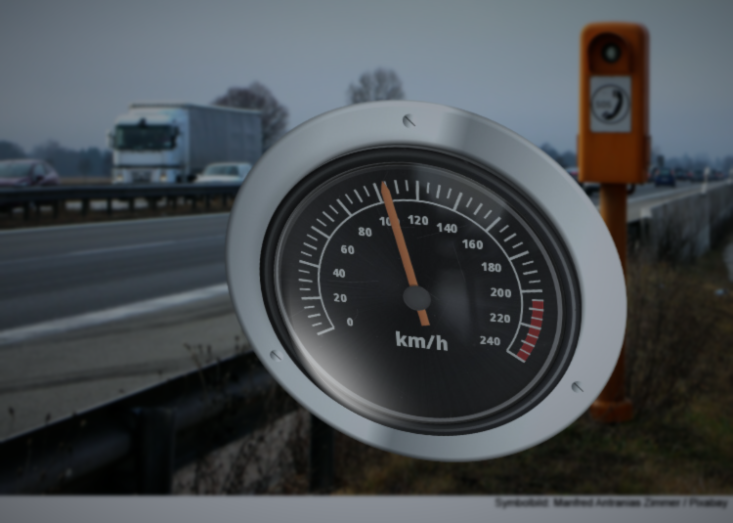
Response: 105 km/h
